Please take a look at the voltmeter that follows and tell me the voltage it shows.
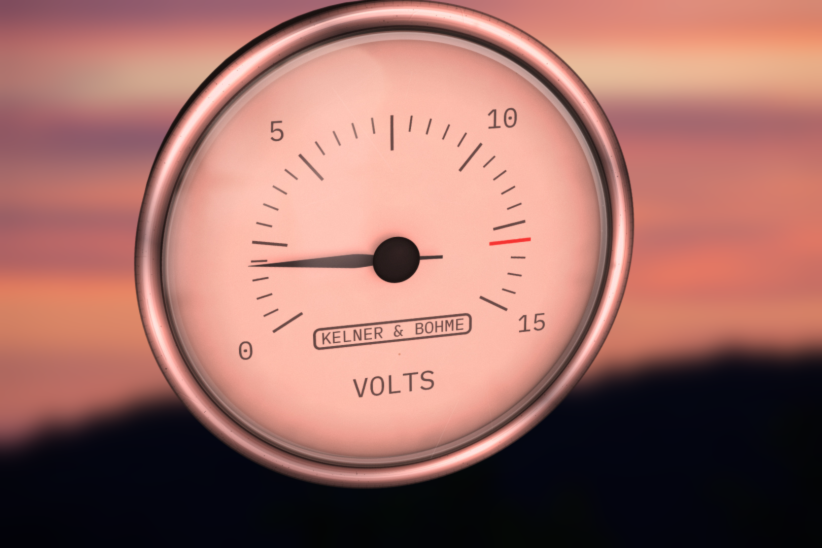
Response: 2 V
